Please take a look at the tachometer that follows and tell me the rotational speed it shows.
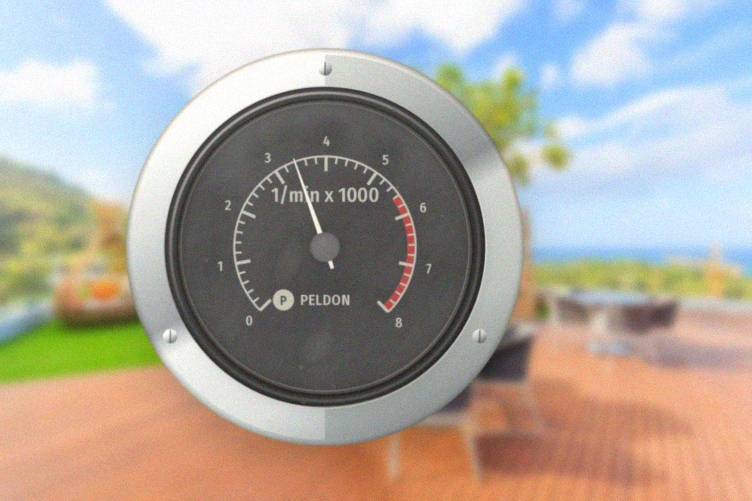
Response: 3400 rpm
